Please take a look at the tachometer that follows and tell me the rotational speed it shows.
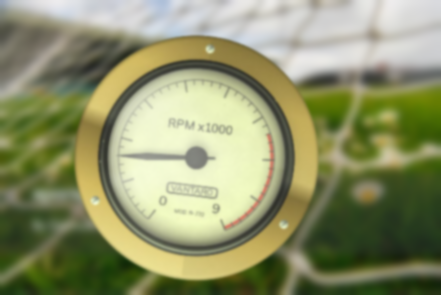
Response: 1600 rpm
